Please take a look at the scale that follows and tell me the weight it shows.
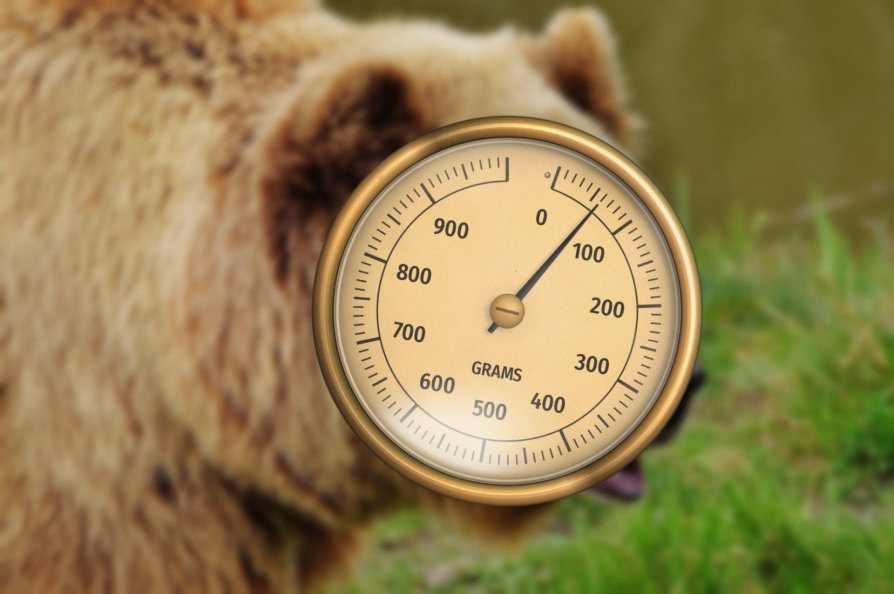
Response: 60 g
